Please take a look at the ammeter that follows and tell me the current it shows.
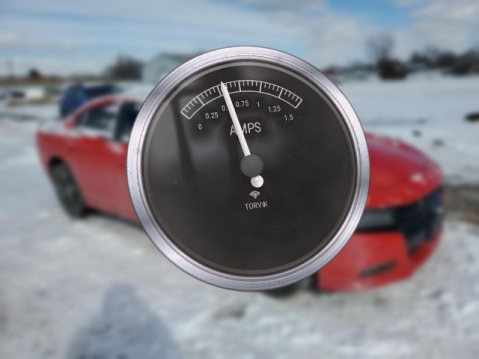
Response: 0.55 A
